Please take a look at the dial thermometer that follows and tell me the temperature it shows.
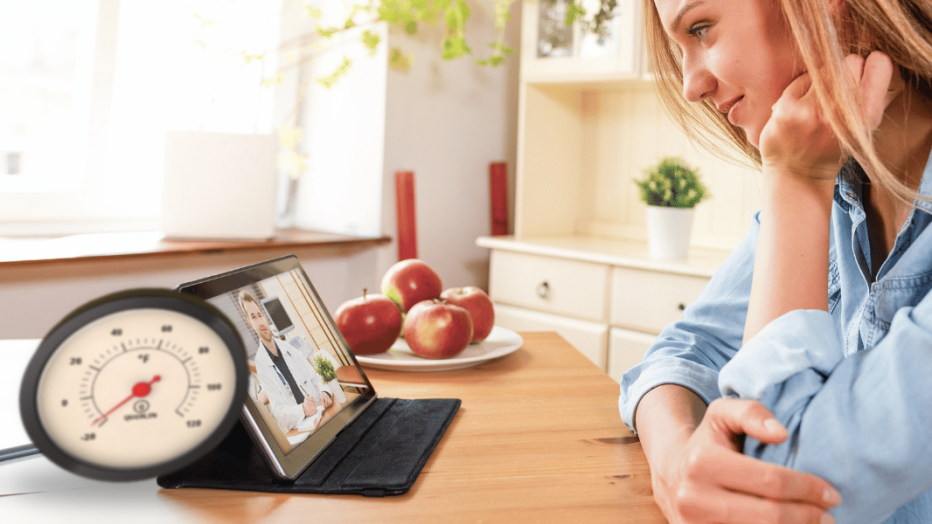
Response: -16 °F
